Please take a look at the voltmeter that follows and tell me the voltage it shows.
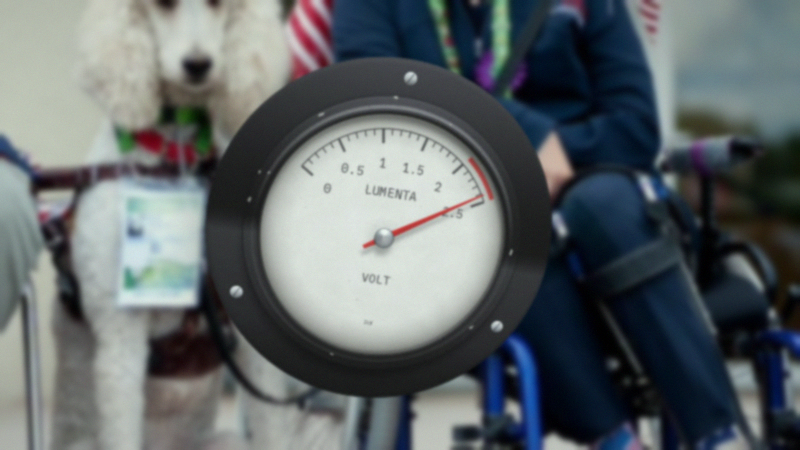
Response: 2.4 V
